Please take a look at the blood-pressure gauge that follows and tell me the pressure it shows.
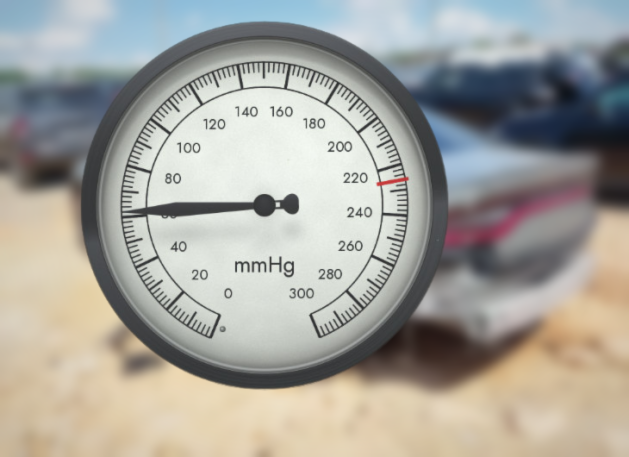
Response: 62 mmHg
